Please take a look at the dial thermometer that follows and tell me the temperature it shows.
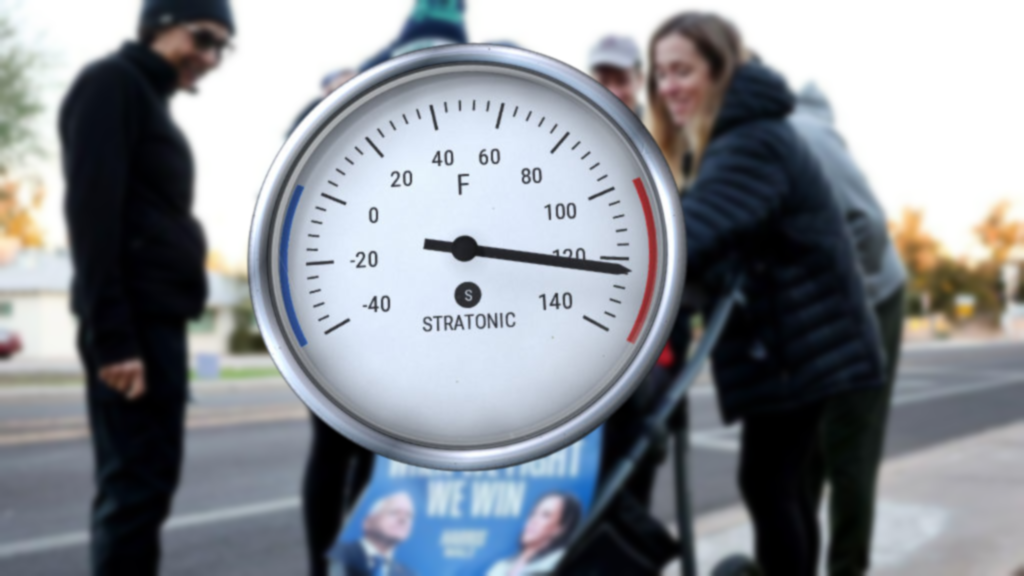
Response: 124 °F
